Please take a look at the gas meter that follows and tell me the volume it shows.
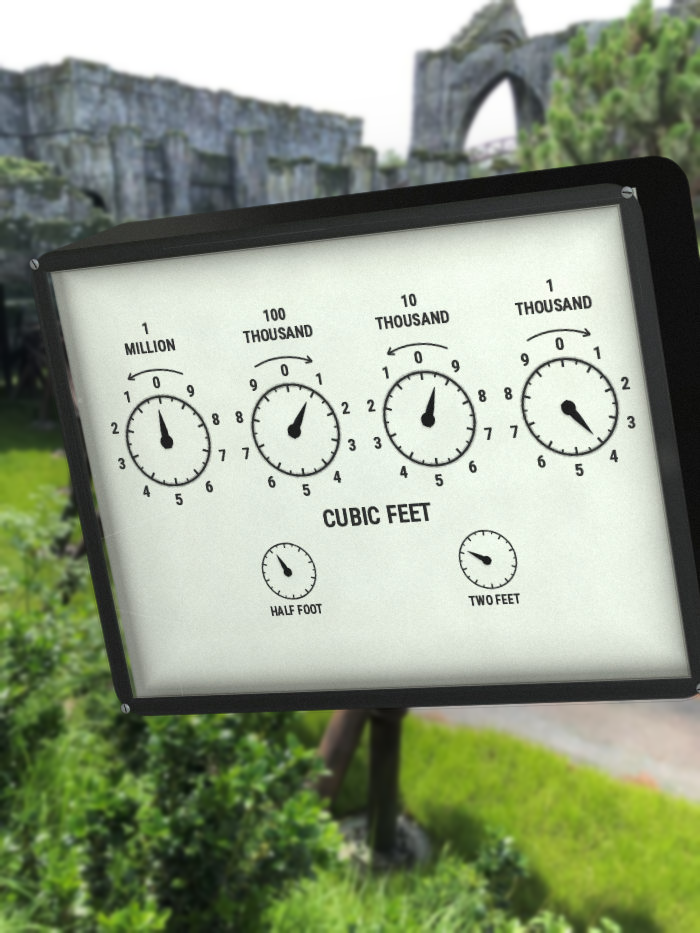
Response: 9400 ft³
